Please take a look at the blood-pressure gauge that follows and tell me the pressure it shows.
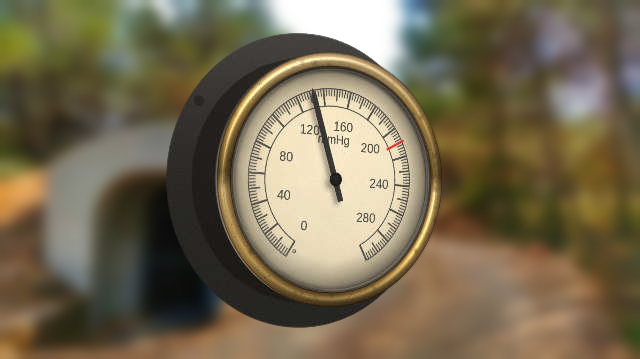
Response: 130 mmHg
